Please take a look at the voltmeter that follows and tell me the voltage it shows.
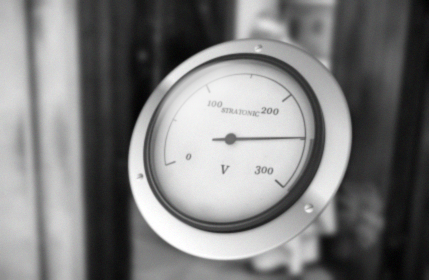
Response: 250 V
